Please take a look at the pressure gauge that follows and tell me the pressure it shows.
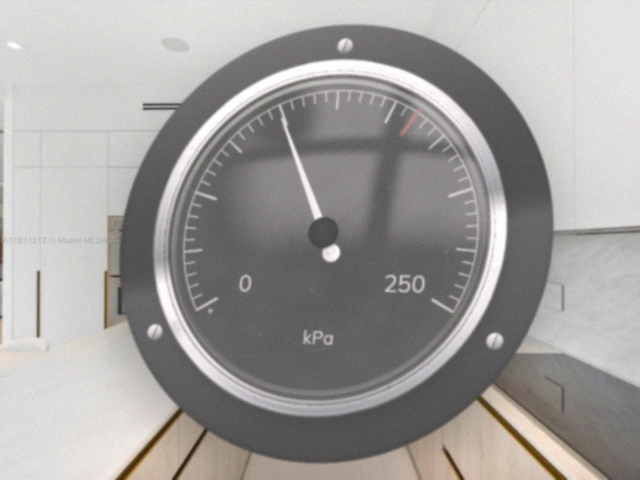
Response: 100 kPa
